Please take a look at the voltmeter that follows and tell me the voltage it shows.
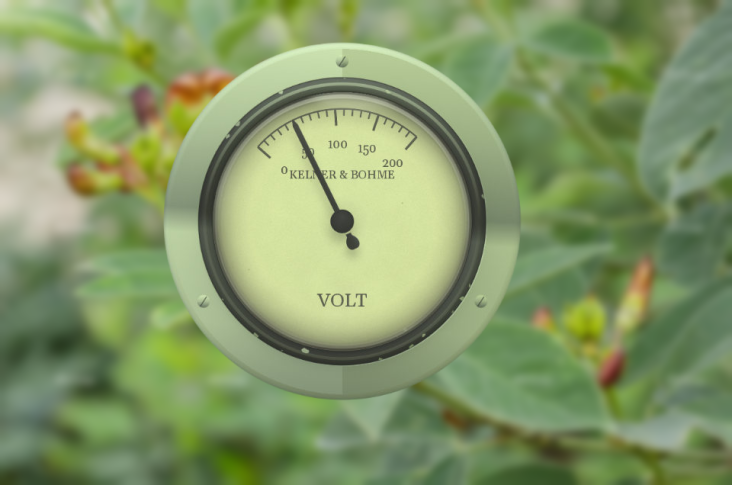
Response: 50 V
